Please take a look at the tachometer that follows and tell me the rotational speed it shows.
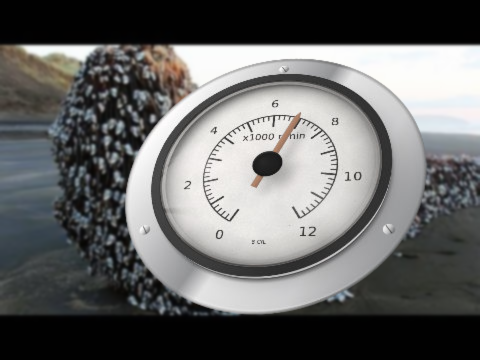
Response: 7000 rpm
